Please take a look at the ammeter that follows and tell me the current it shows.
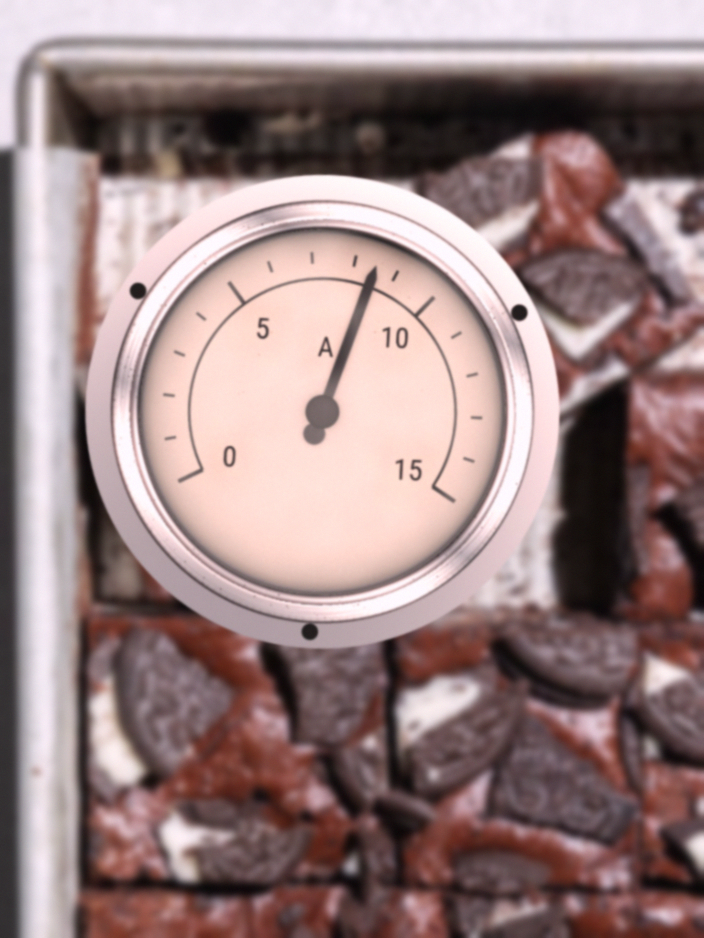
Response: 8.5 A
